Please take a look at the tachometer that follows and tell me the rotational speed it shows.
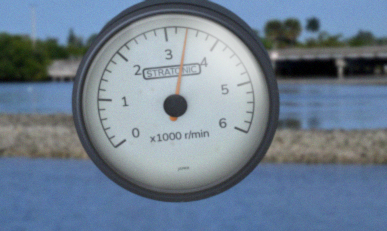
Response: 3400 rpm
